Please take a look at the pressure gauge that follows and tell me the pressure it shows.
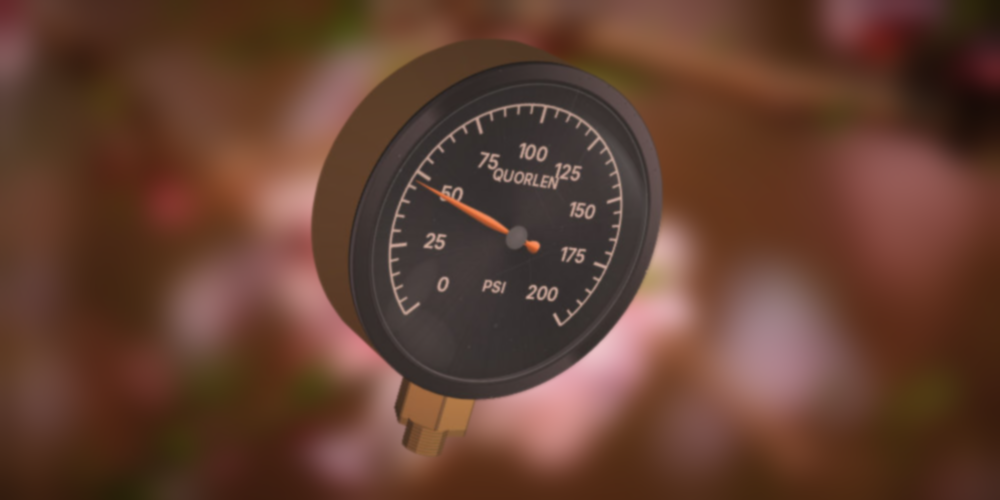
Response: 47.5 psi
